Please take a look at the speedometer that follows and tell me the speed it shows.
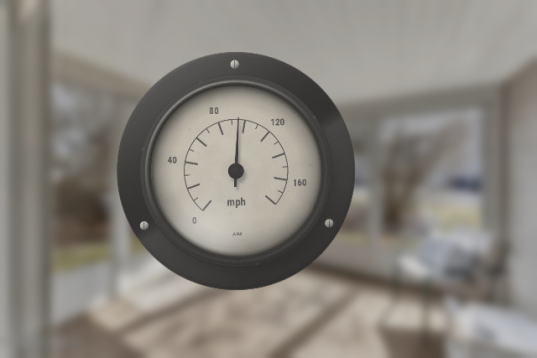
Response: 95 mph
